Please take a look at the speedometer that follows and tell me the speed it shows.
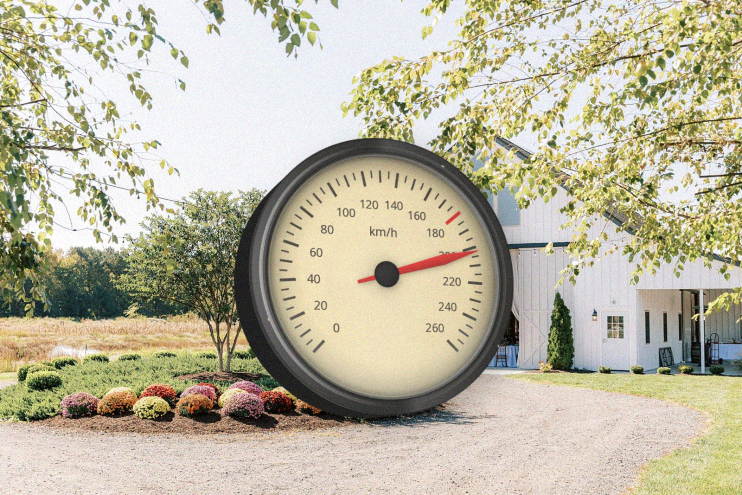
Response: 202.5 km/h
